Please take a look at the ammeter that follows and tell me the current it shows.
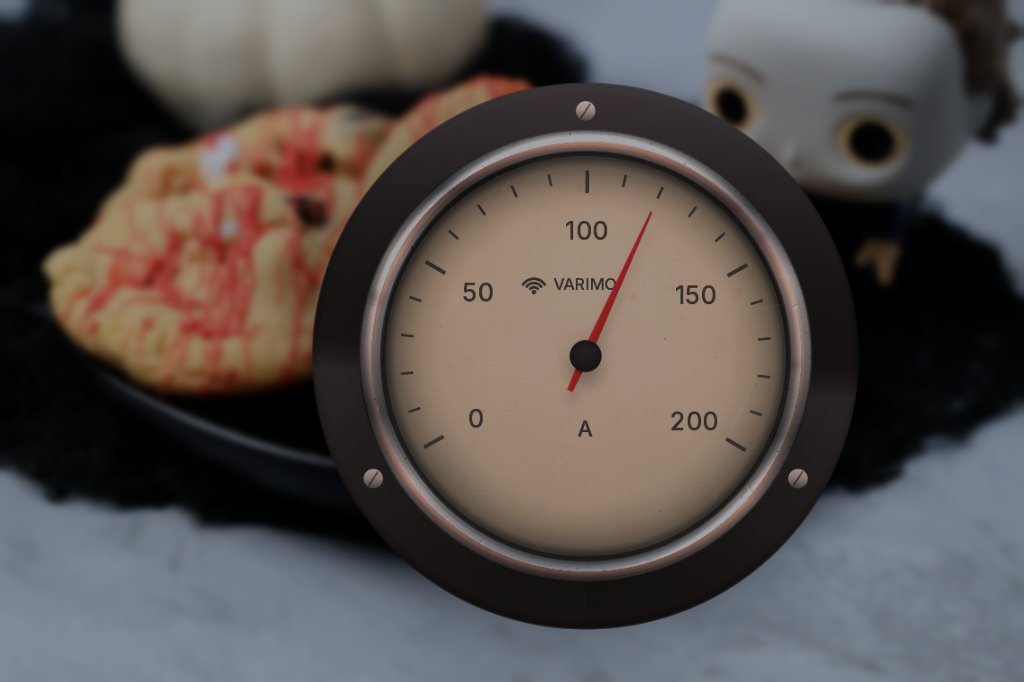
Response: 120 A
